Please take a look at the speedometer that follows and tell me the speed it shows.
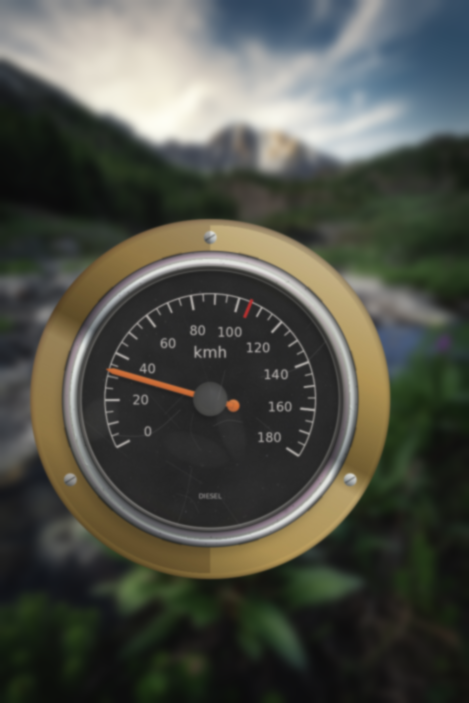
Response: 32.5 km/h
